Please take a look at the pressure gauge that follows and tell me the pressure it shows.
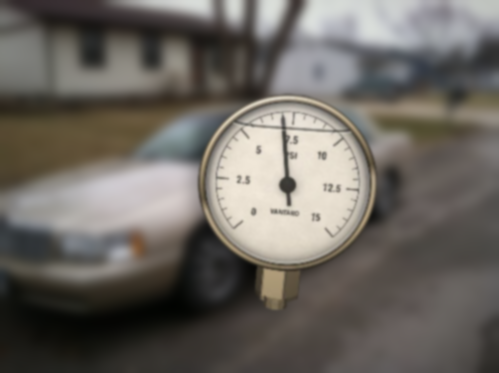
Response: 7 psi
